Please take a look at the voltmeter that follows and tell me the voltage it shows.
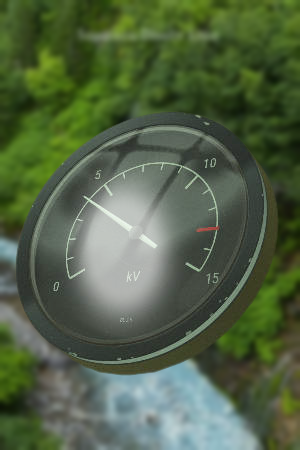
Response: 4 kV
